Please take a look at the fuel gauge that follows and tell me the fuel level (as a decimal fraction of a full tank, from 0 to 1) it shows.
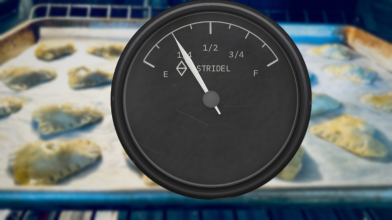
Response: 0.25
